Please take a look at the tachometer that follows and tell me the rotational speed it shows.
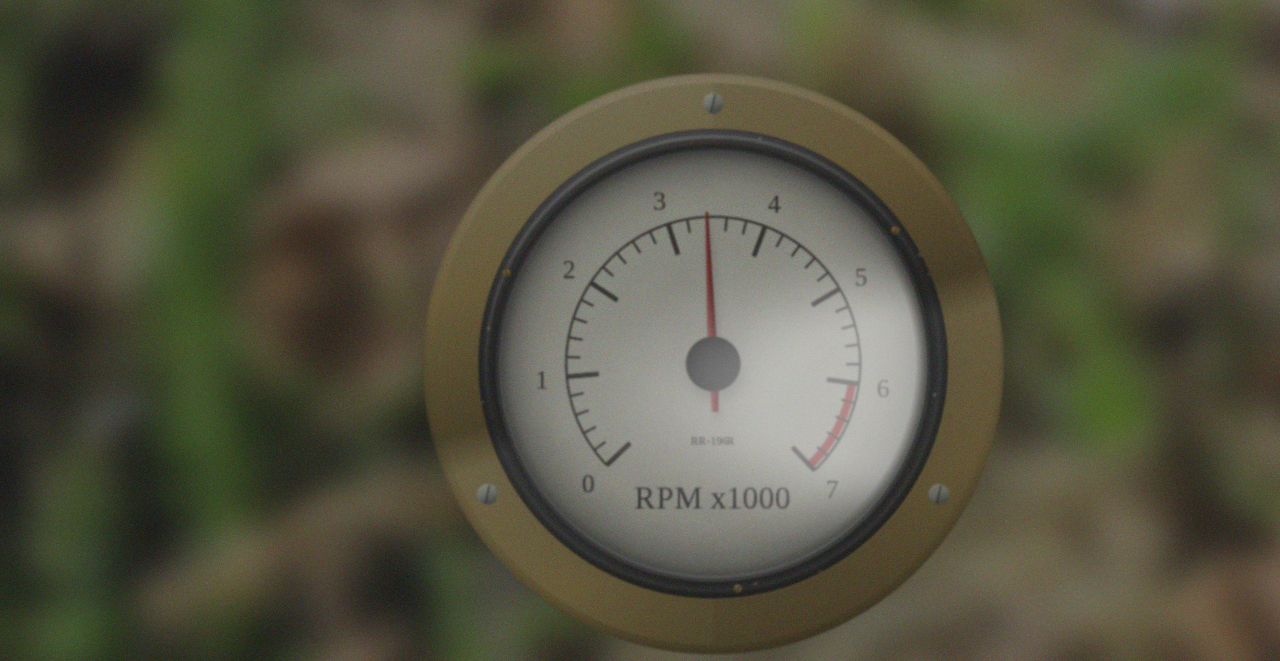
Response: 3400 rpm
